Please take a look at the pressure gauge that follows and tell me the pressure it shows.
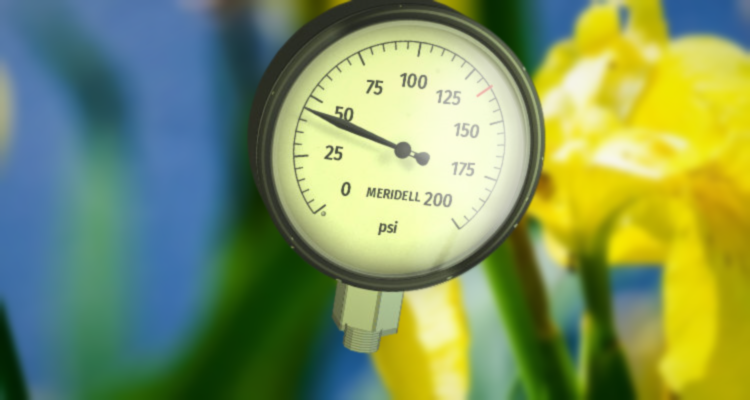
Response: 45 psi
